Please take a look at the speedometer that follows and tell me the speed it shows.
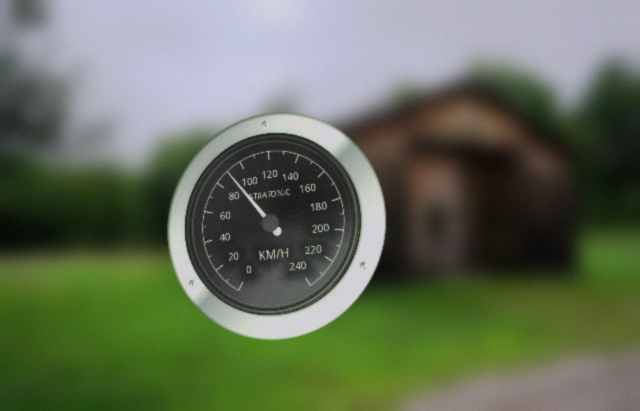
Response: 90 km/h
